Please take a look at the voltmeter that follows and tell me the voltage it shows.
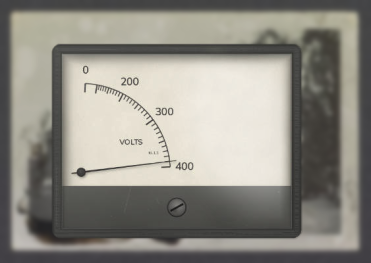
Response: 390 V
